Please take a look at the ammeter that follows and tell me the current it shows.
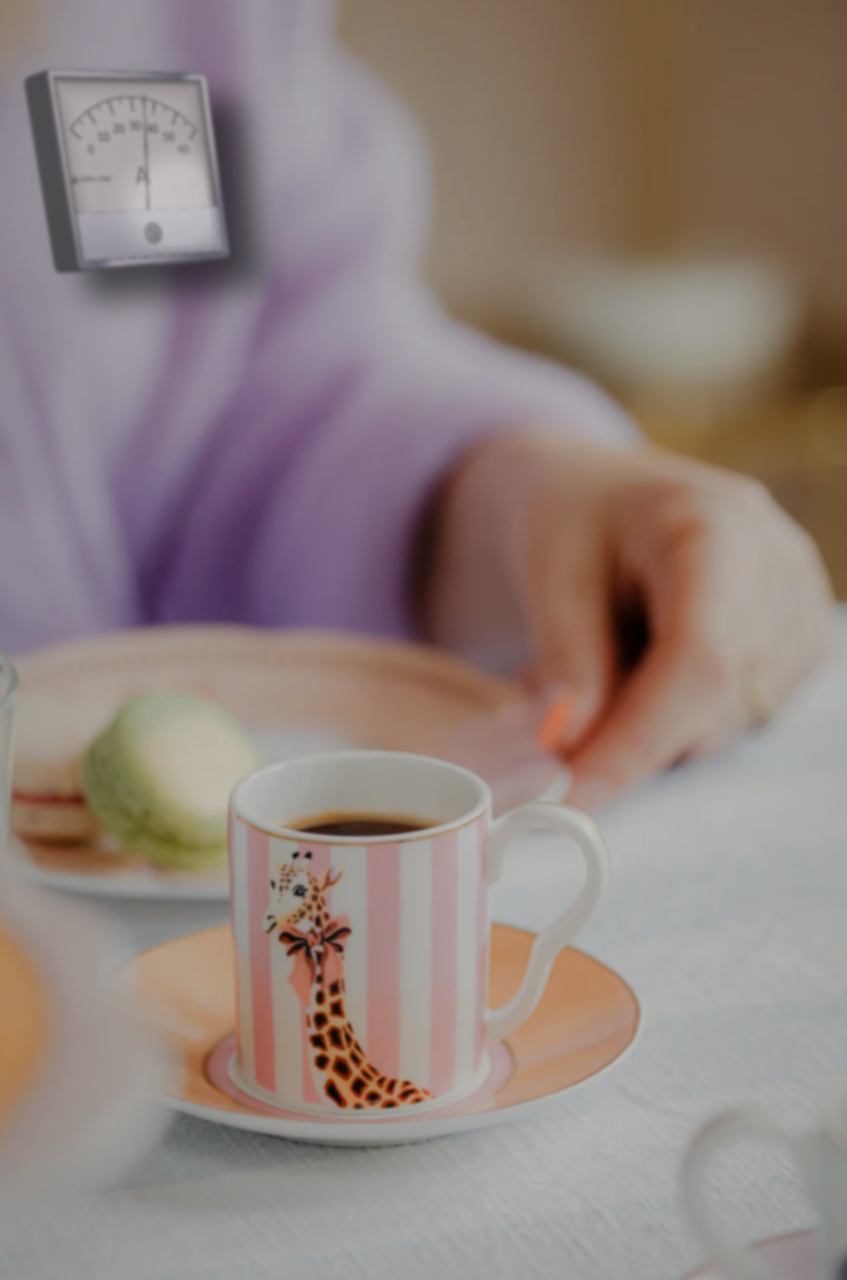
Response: 35 A
